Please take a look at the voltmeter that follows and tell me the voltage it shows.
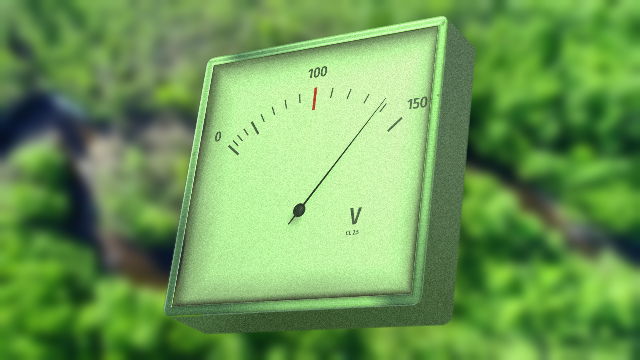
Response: 140 V
